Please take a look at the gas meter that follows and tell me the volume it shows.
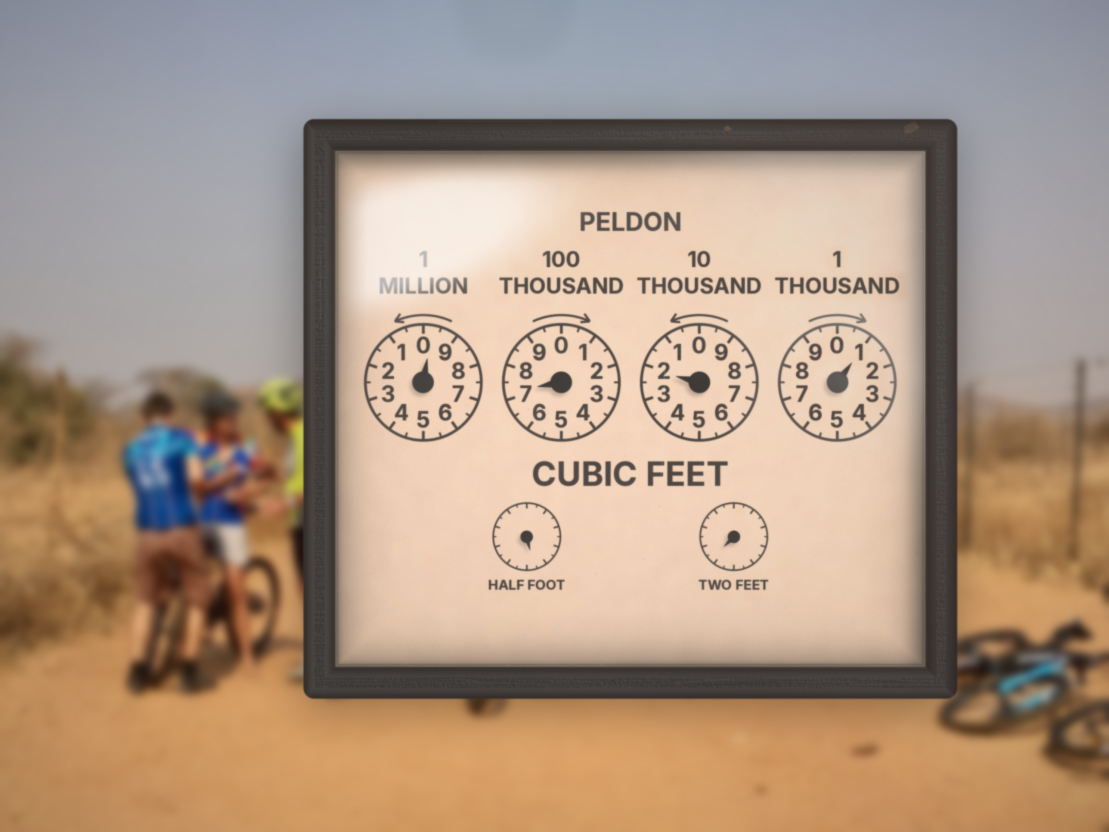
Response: 972100 ft³
